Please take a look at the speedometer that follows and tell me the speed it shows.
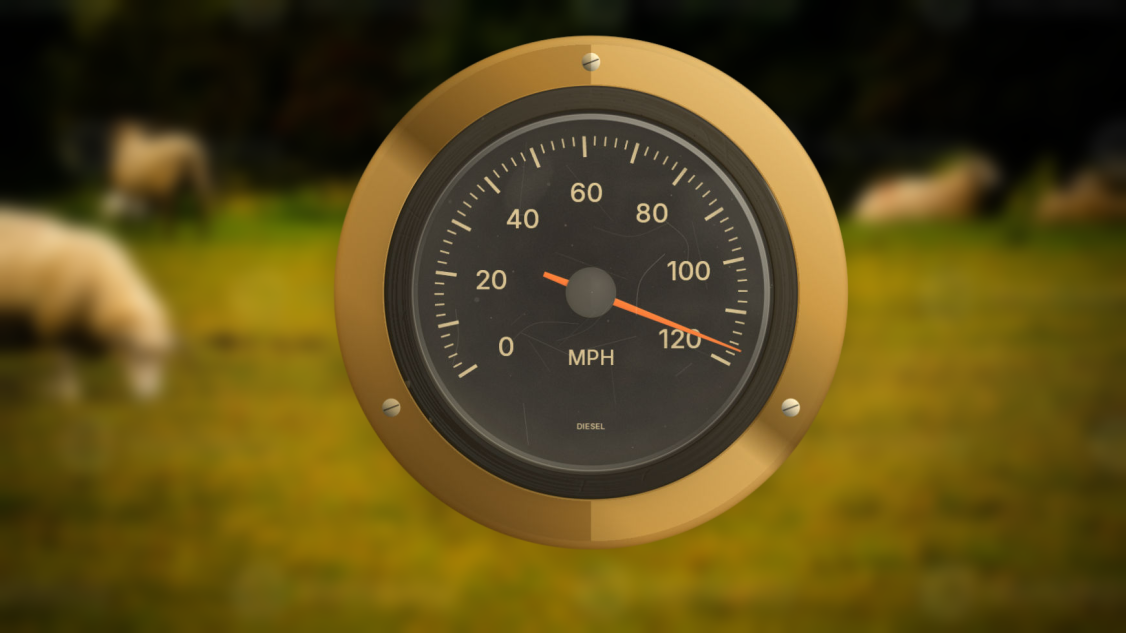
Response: 117 mph
